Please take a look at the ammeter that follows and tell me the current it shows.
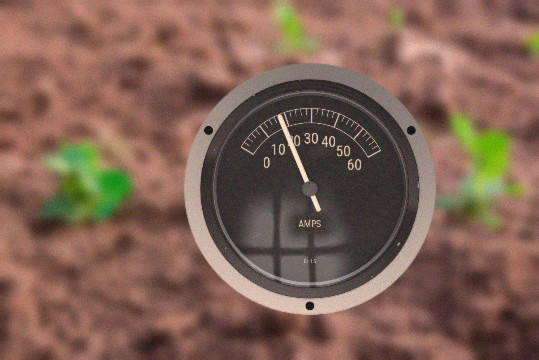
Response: 18 A
